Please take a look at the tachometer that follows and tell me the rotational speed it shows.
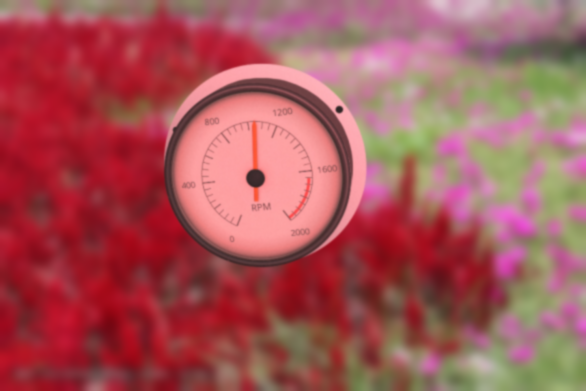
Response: 1050 rpm
